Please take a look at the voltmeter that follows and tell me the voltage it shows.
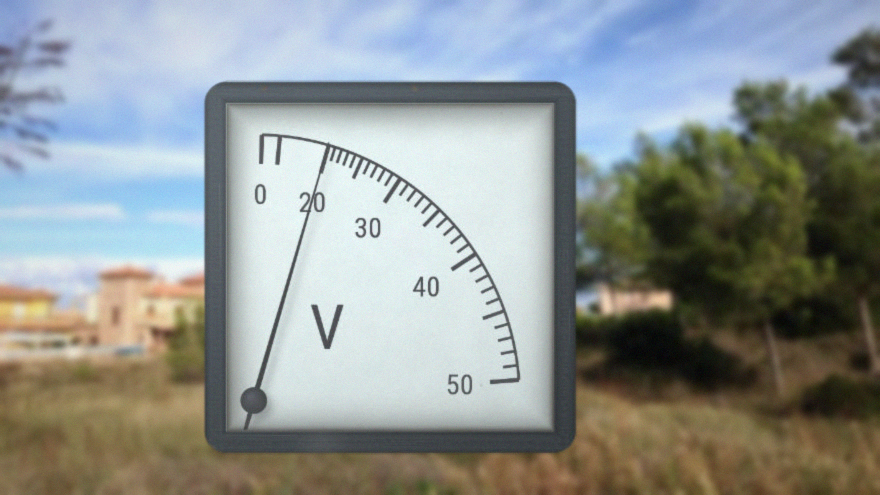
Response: 20 V
